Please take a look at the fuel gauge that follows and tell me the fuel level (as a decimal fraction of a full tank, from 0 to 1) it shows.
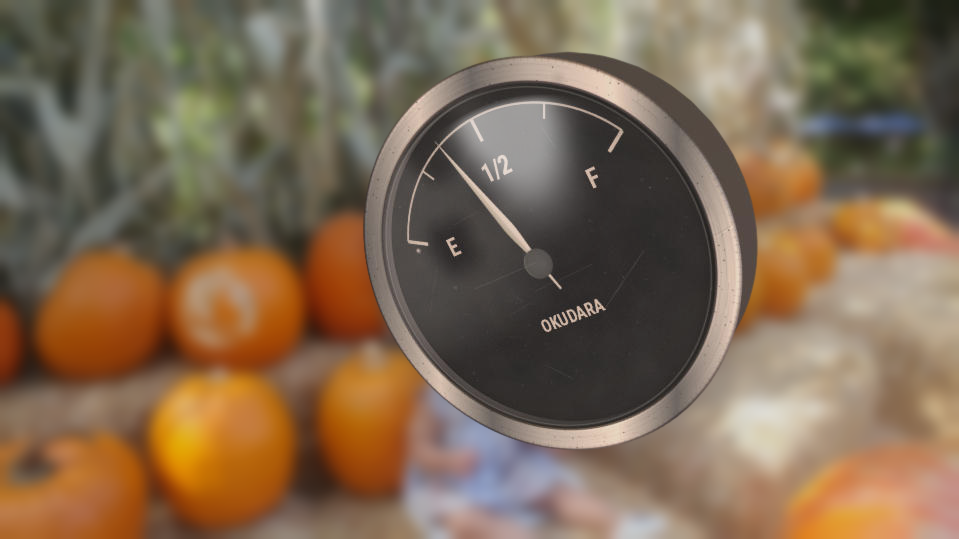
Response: 0.375
